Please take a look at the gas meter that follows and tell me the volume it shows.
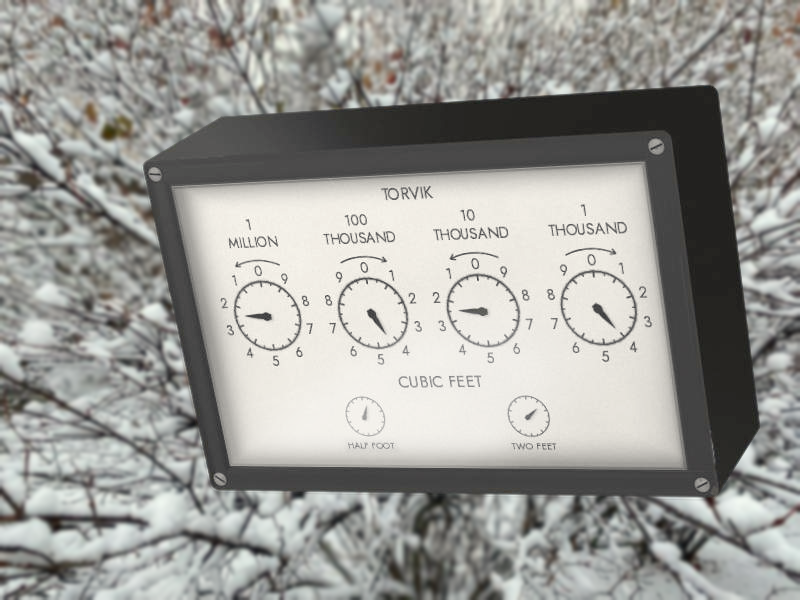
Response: 242400 ft³
